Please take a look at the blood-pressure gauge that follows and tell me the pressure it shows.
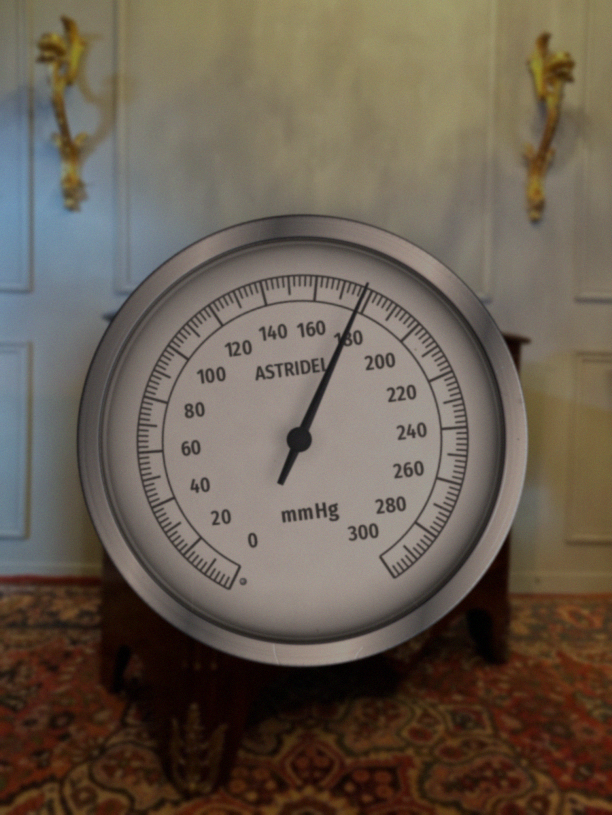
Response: 178 mmHg
